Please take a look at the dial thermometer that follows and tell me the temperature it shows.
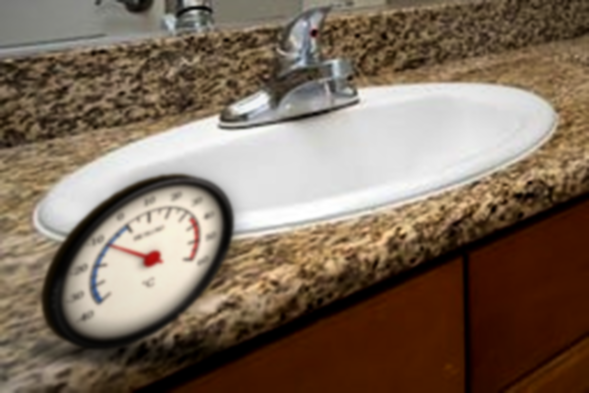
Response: -10 °C
